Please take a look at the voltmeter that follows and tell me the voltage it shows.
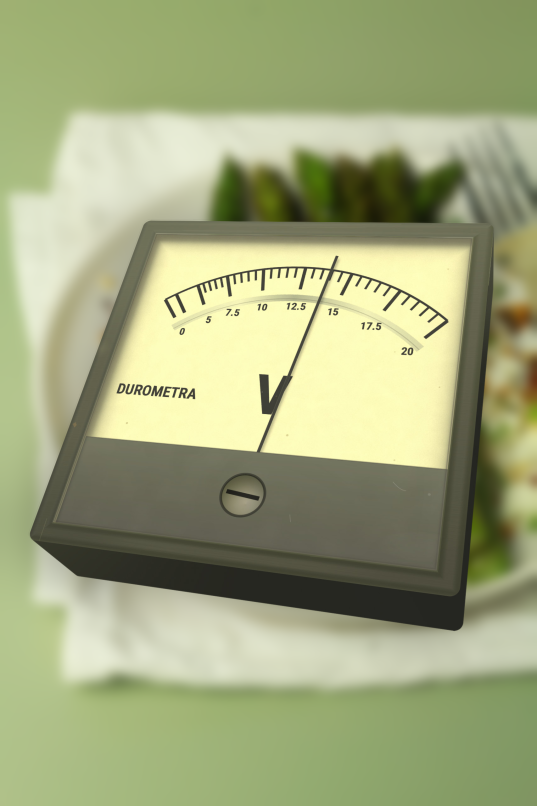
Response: 14 V
